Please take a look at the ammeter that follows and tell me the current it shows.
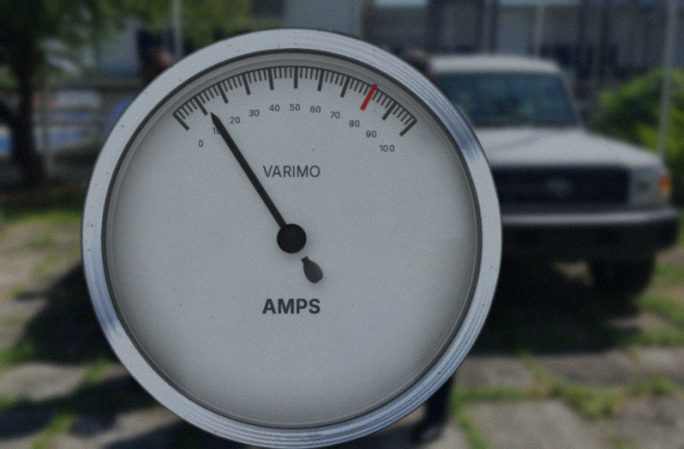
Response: 12 A
